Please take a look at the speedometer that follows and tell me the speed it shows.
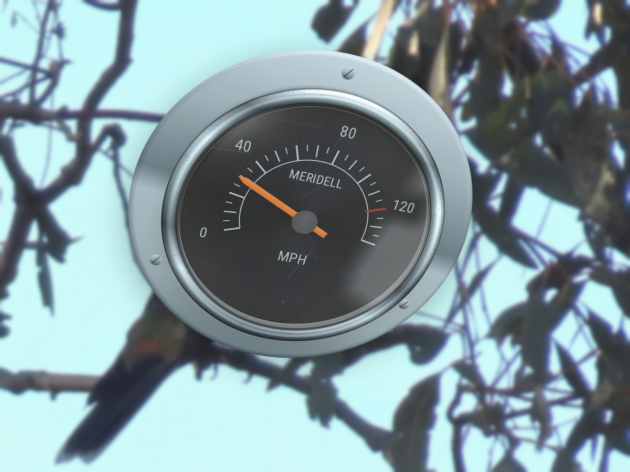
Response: 30 mph
